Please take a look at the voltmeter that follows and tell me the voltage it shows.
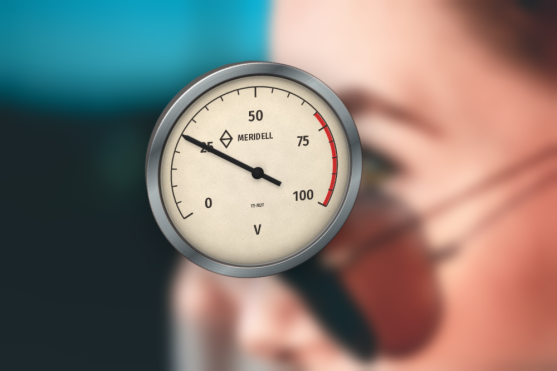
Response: 25 V
